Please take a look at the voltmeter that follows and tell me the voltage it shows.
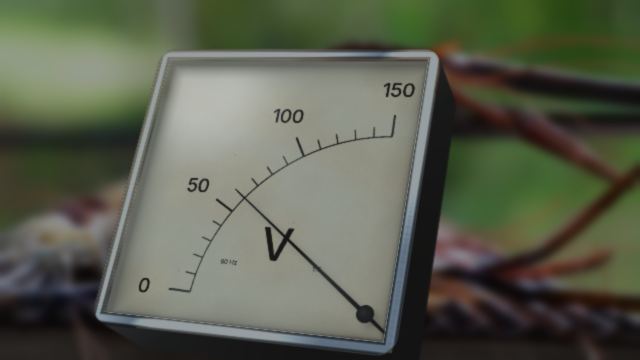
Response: 60 V
